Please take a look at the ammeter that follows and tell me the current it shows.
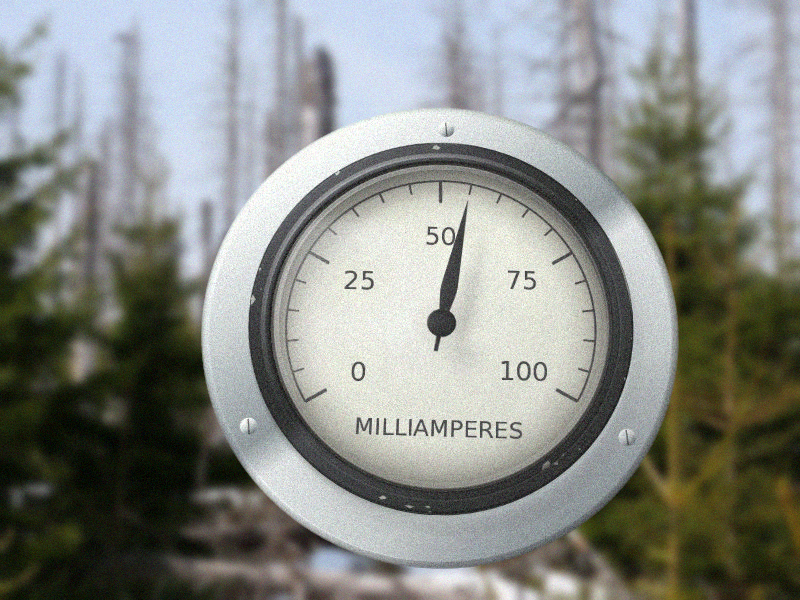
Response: 55 mA
